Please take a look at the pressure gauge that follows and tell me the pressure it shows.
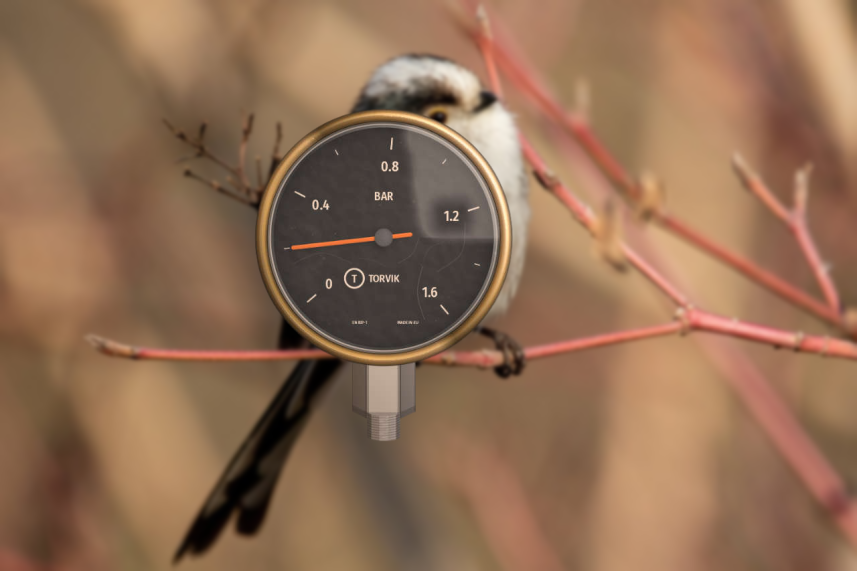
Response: 0.2 bar
